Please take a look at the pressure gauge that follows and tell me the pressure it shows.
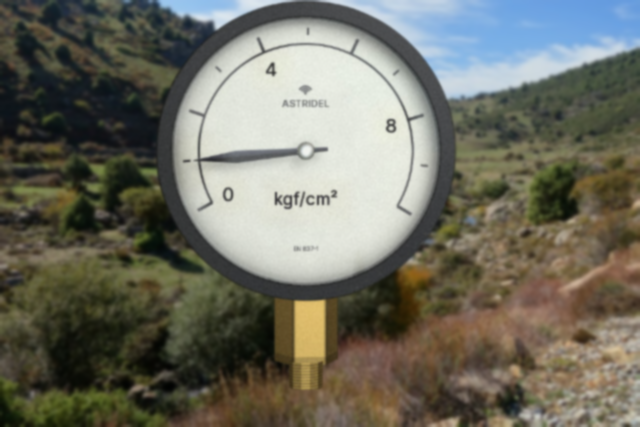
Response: 1 kg/cm²
